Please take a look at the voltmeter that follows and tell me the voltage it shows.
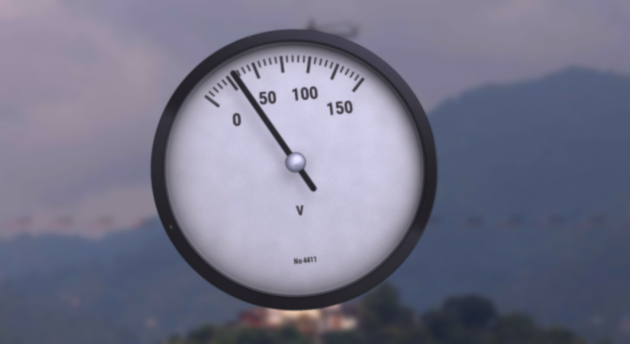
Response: 30 V
